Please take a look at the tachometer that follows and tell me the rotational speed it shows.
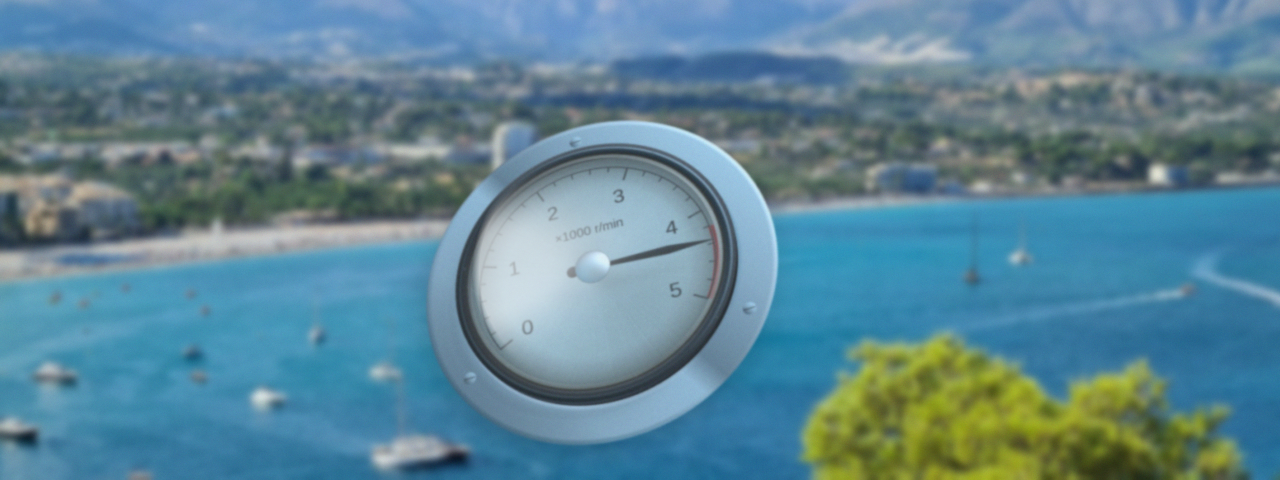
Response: 4400 rpm
